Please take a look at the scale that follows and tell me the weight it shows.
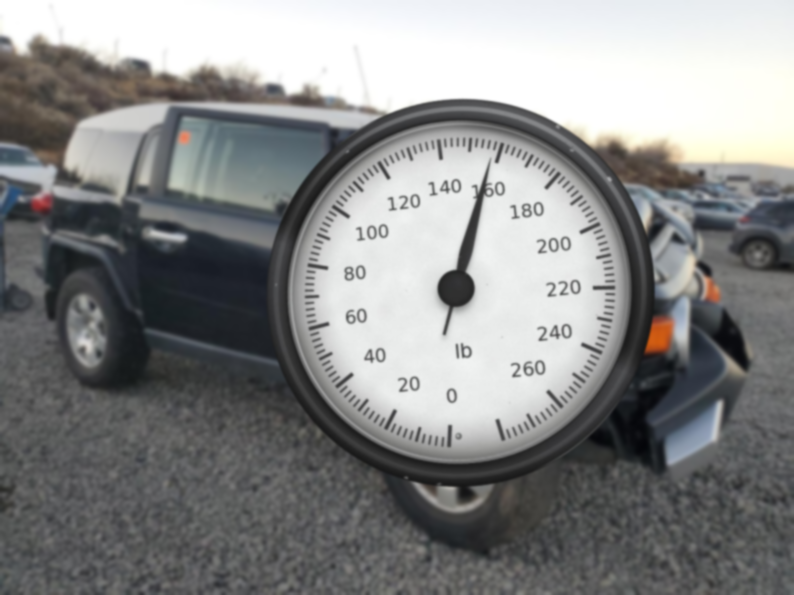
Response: 158 lb
